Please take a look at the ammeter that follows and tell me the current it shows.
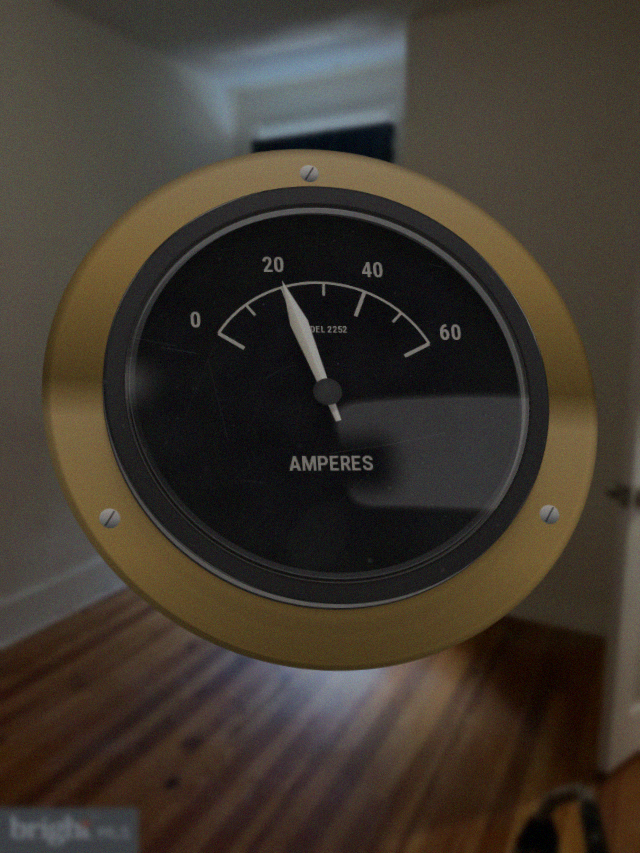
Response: 20 A
